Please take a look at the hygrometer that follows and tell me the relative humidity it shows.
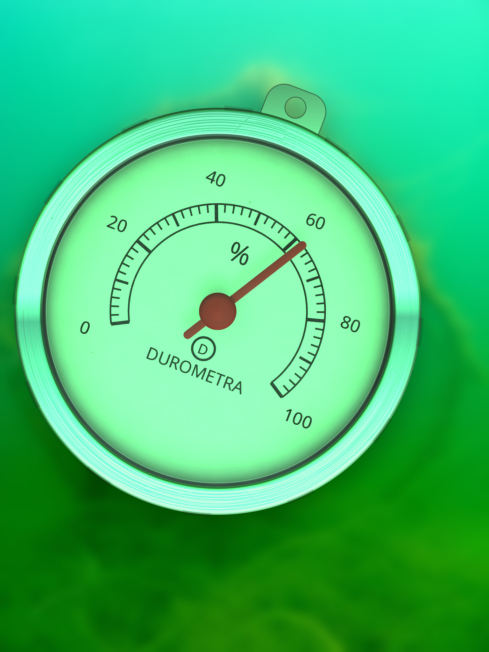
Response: 62 %
